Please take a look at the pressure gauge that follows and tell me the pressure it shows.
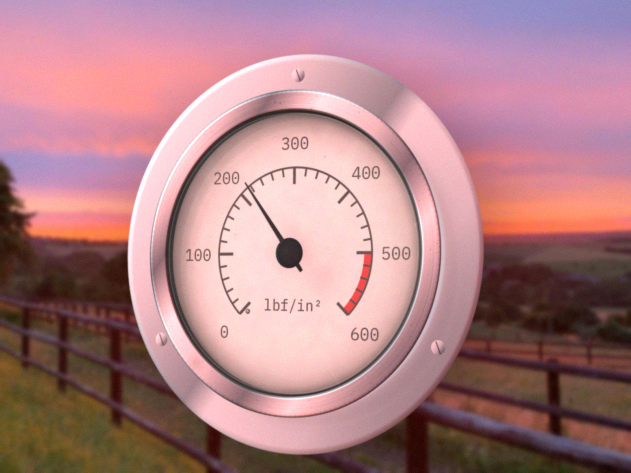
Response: 220 psi
